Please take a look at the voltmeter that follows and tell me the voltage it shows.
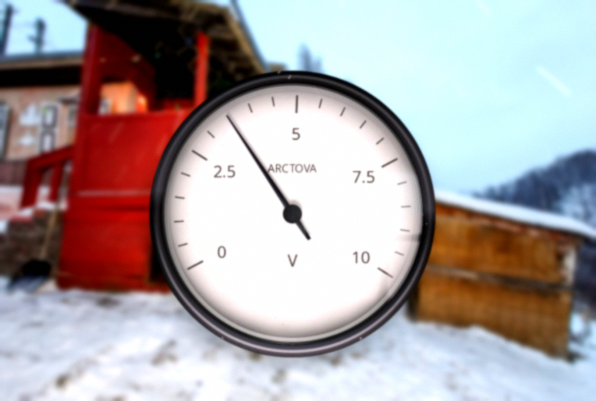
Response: 3.5 V
